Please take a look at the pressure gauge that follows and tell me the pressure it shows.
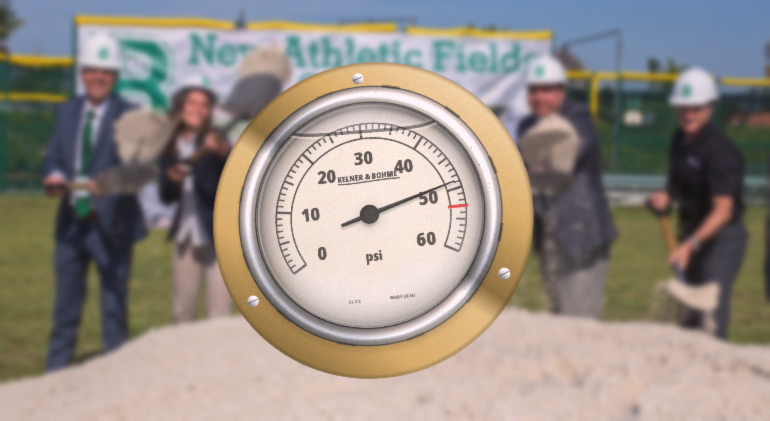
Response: 49 psi
